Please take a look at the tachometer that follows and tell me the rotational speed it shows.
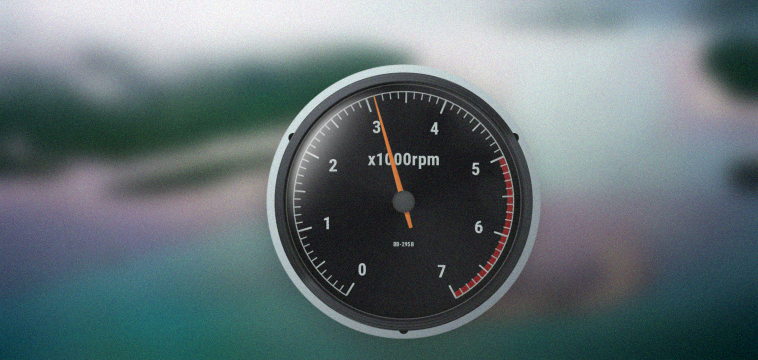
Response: 3100 rpm
